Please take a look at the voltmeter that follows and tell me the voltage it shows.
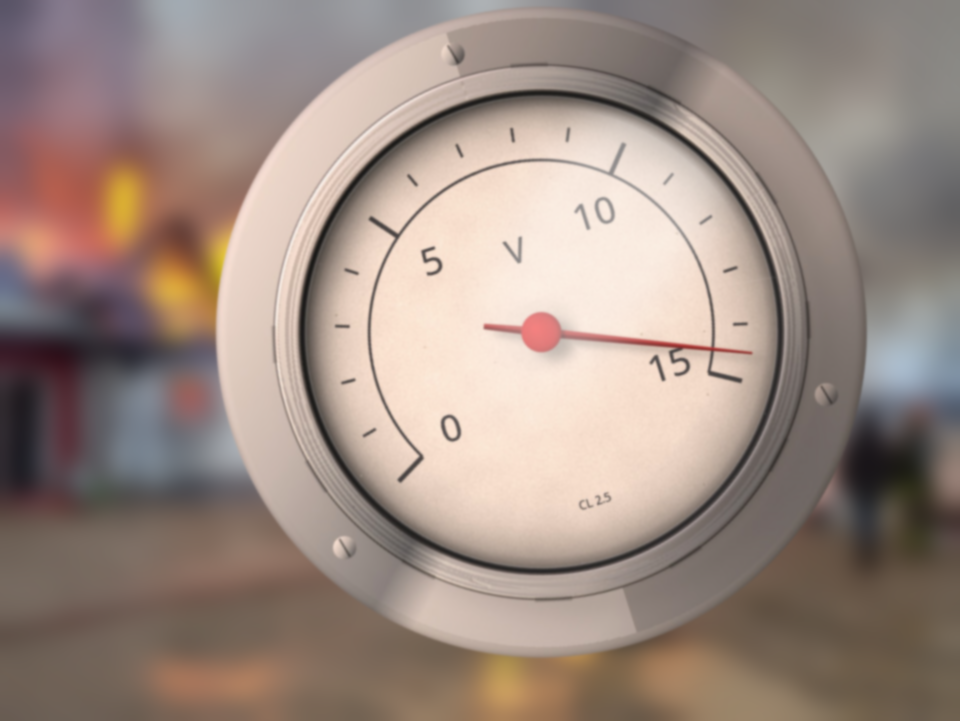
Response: 14.5 V
